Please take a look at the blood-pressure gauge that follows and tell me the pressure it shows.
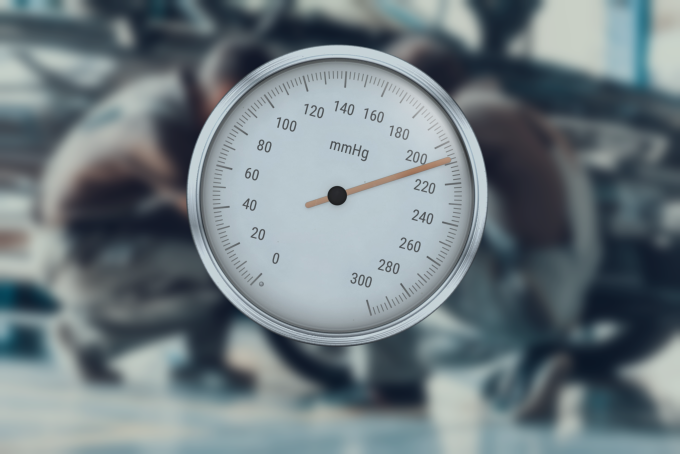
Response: 208 mmHg
